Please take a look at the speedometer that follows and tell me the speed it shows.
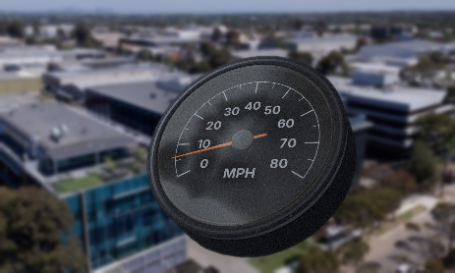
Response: 5 mph
